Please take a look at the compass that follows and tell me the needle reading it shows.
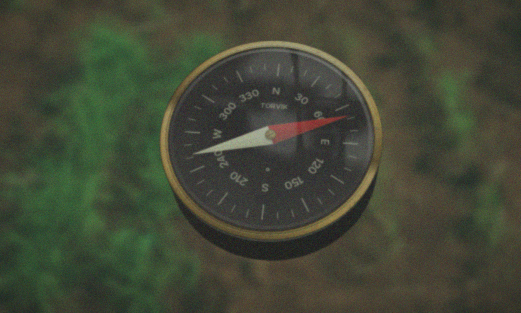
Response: 70 °
